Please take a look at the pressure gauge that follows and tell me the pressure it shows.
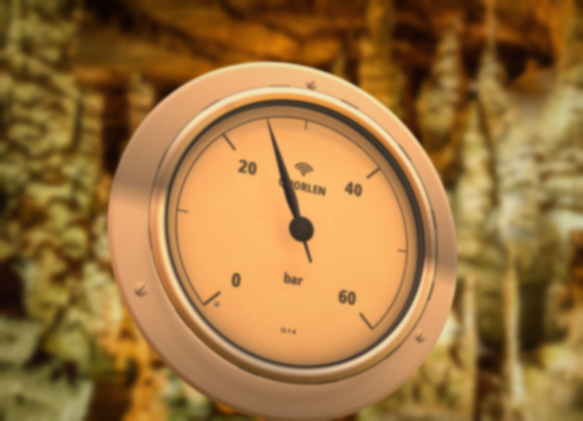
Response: 25 bar
